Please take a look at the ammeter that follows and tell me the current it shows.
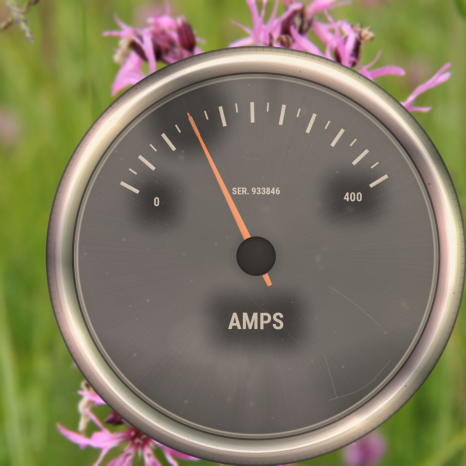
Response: 120 A
